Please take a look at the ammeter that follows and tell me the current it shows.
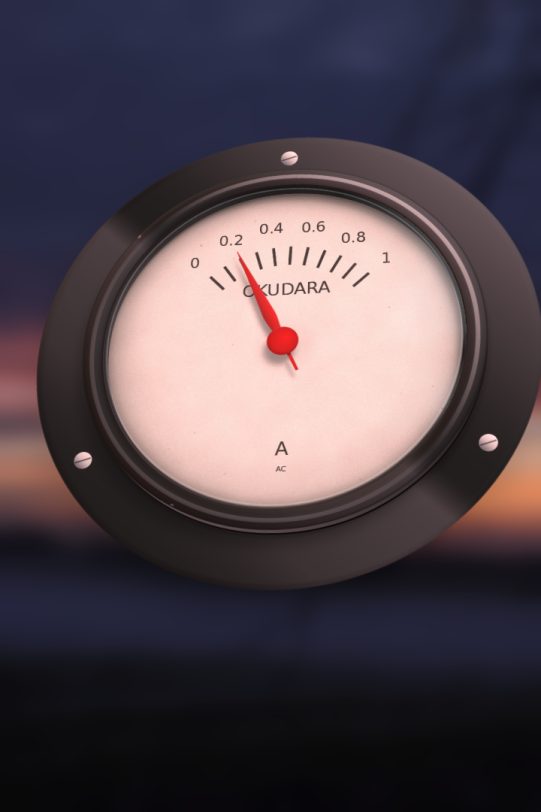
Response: 0.2 A
